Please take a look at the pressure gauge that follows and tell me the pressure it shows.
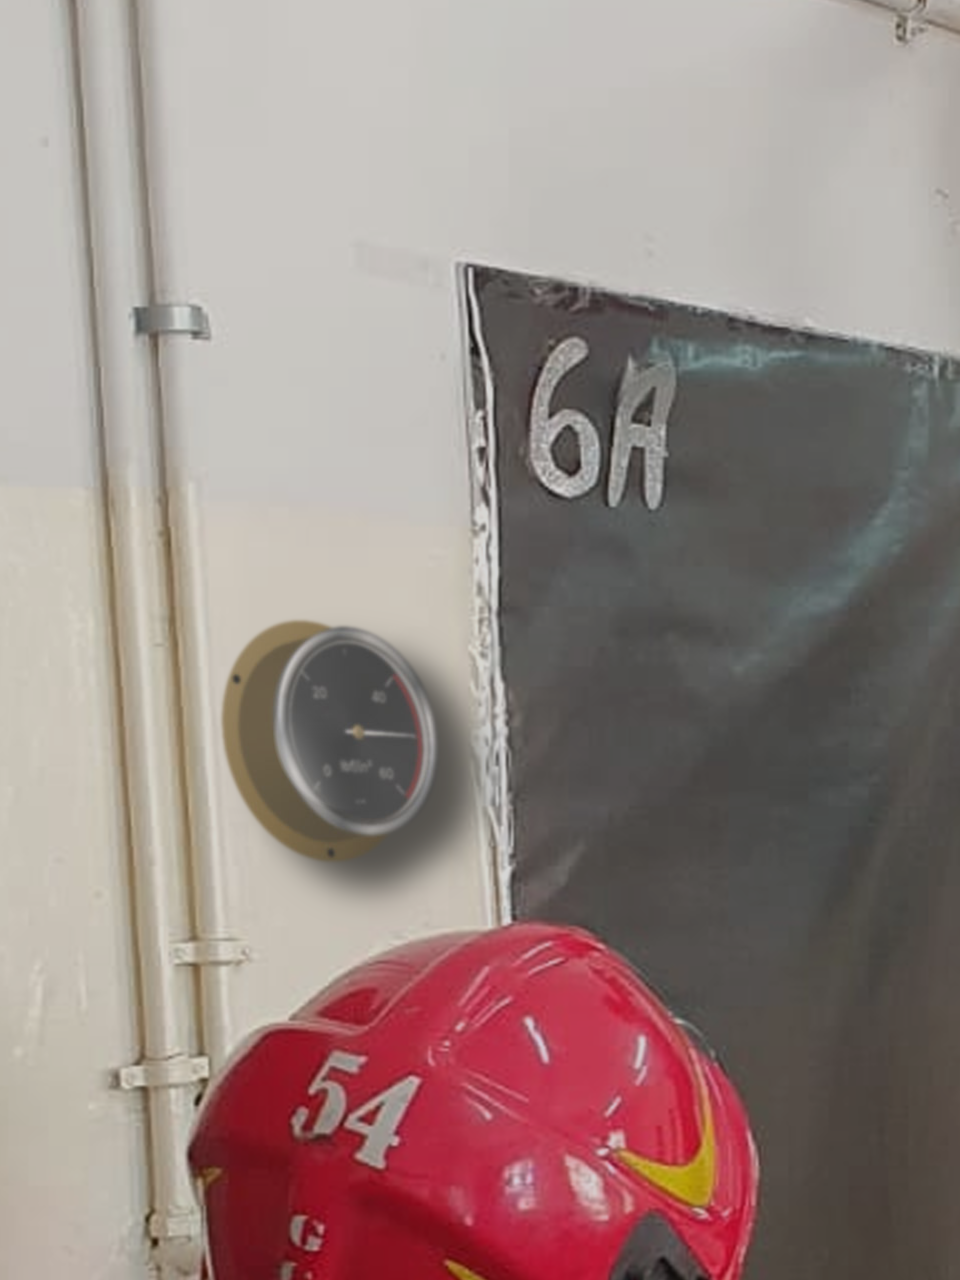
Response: 50 psi
